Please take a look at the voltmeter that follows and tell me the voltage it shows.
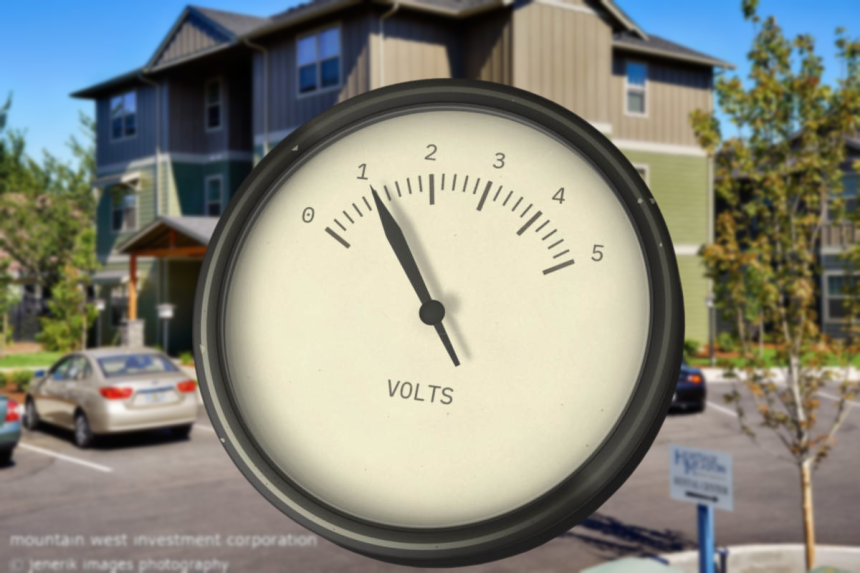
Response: 1 V
